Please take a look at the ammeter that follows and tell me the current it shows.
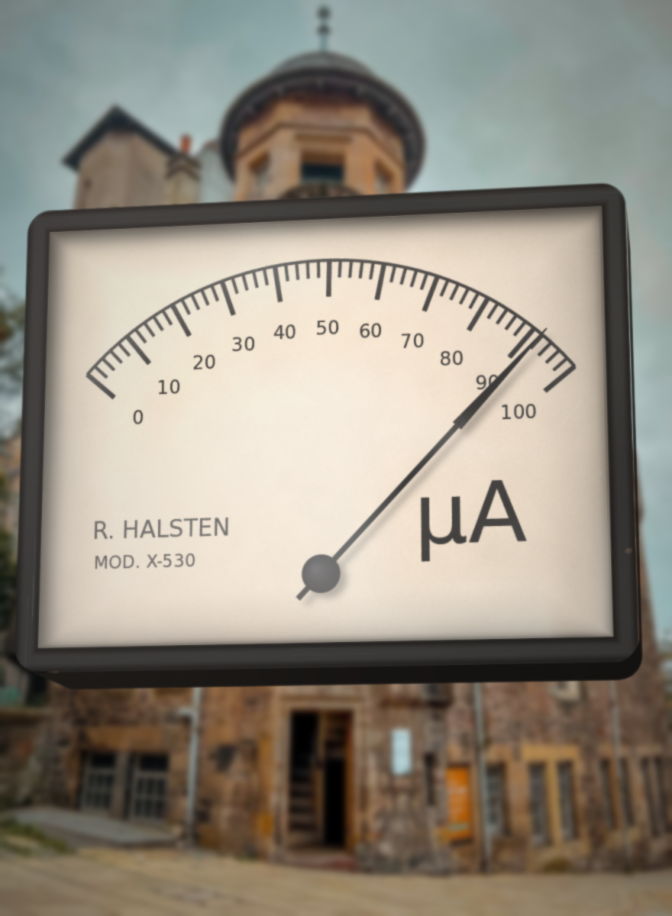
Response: 92 µA
